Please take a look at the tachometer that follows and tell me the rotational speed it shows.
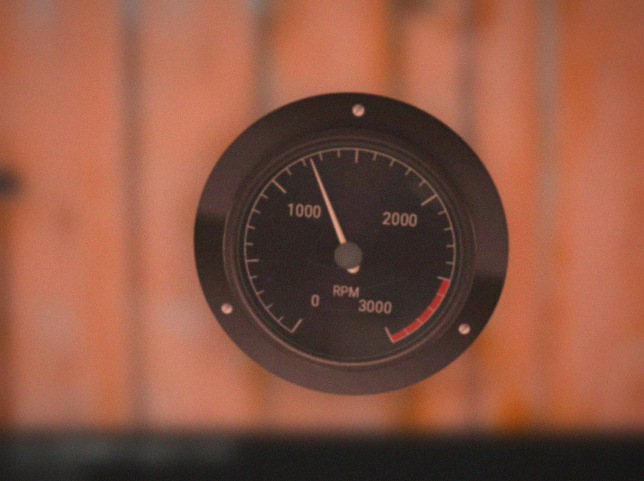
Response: 1250 rpm
